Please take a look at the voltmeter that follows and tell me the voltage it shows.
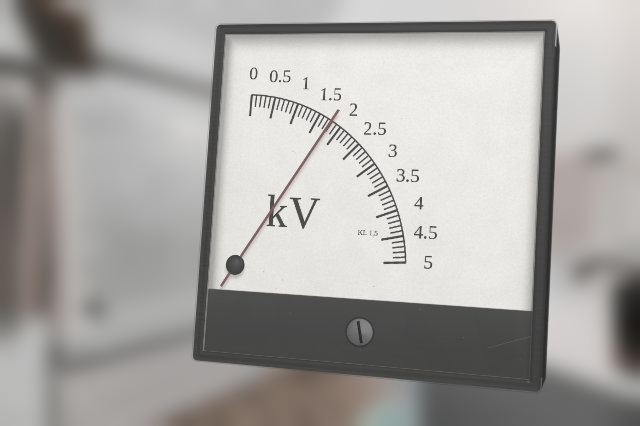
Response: 1.8 kV
